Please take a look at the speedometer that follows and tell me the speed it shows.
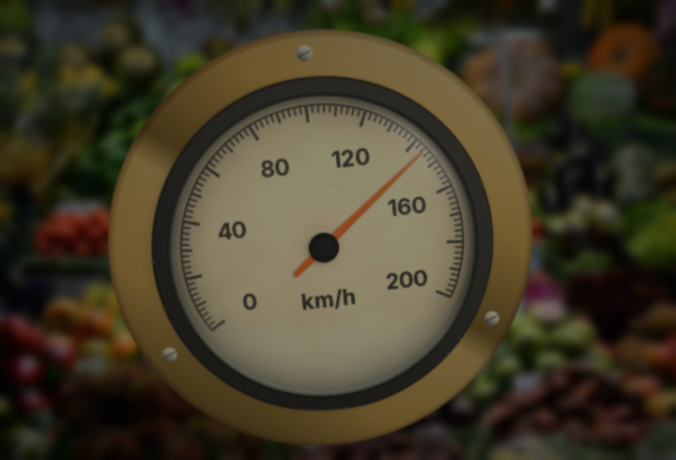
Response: 144 km/h
